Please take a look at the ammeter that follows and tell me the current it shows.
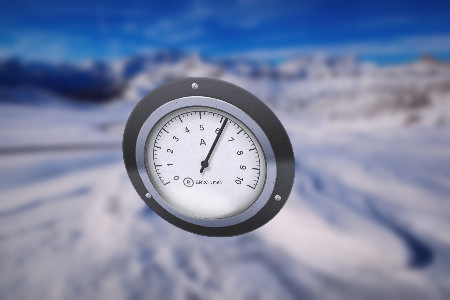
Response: 6.2 A
